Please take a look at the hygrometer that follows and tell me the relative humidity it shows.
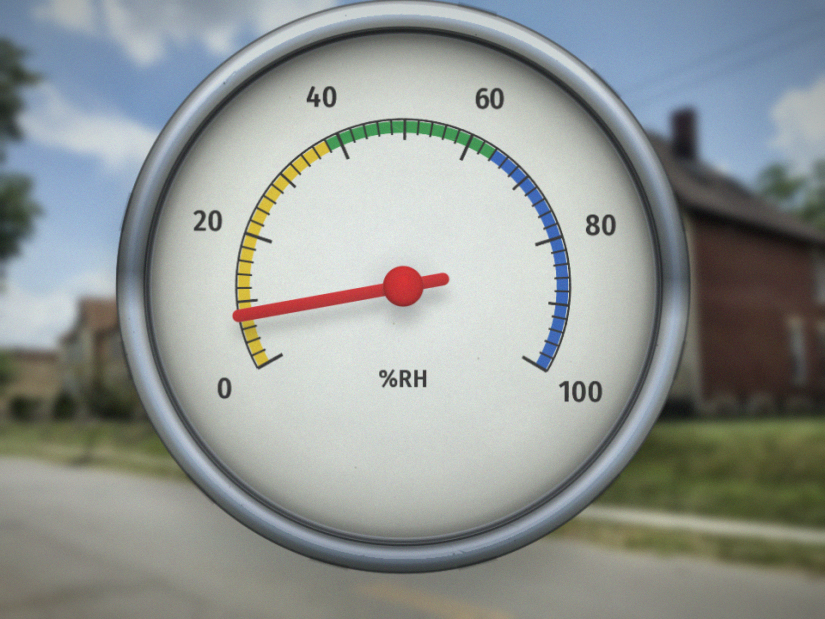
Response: 8 %
